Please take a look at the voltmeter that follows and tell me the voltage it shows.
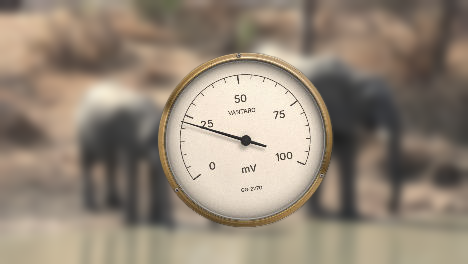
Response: 22.5 mV
